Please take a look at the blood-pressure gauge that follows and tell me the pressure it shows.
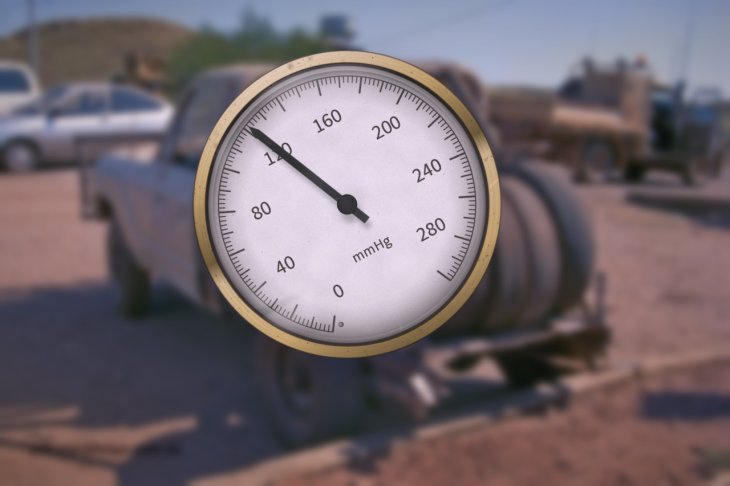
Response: 122 mmHg
